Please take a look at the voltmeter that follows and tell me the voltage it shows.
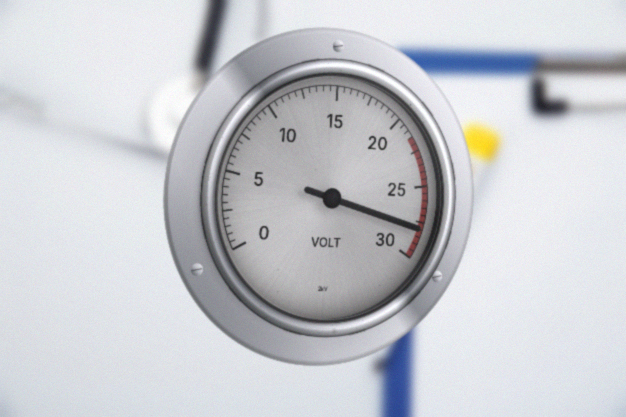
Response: 28 V
